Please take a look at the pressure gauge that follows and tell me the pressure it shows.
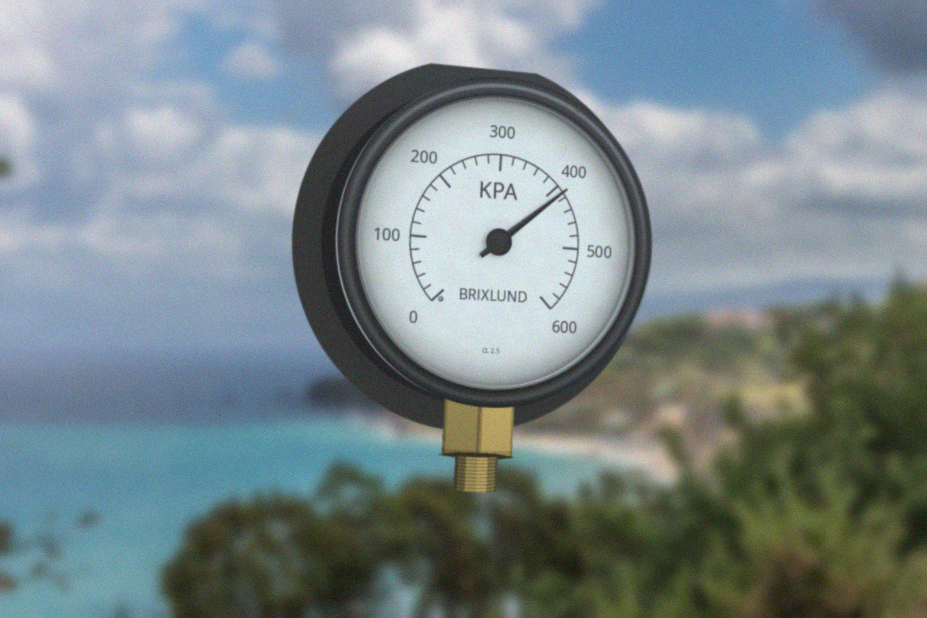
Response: 410 kPa
